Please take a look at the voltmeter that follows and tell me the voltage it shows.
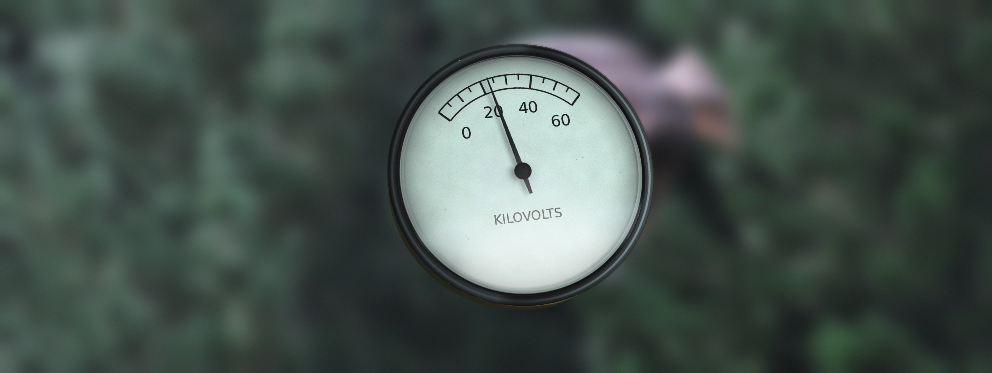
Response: 22.5 kV
